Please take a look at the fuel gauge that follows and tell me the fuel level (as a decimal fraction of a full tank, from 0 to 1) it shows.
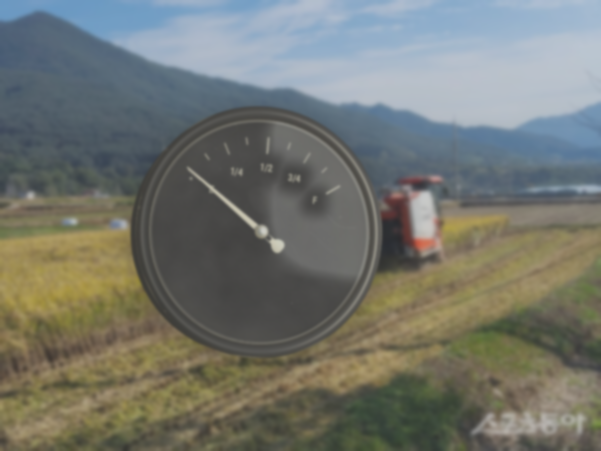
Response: 0
